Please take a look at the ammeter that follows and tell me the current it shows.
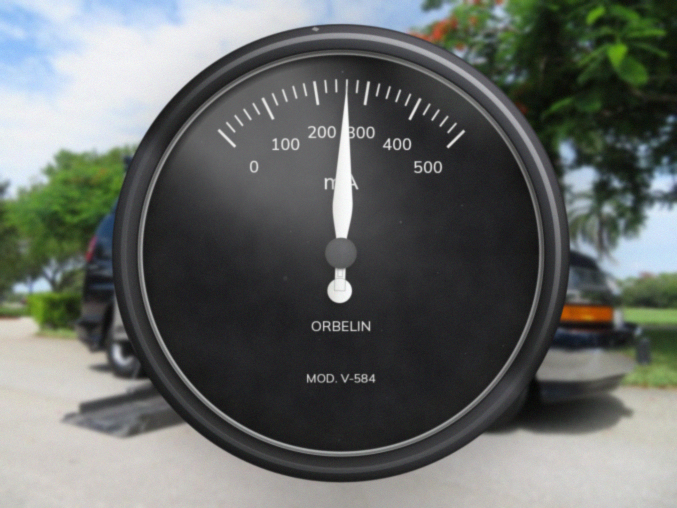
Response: 260 mA
